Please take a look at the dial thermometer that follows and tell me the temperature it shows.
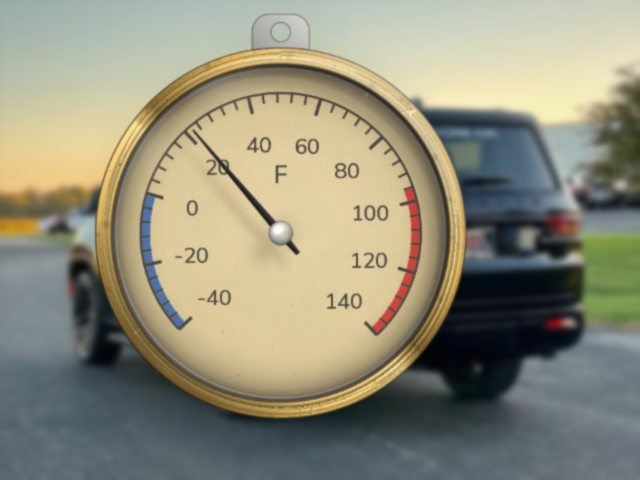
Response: 22 °F
